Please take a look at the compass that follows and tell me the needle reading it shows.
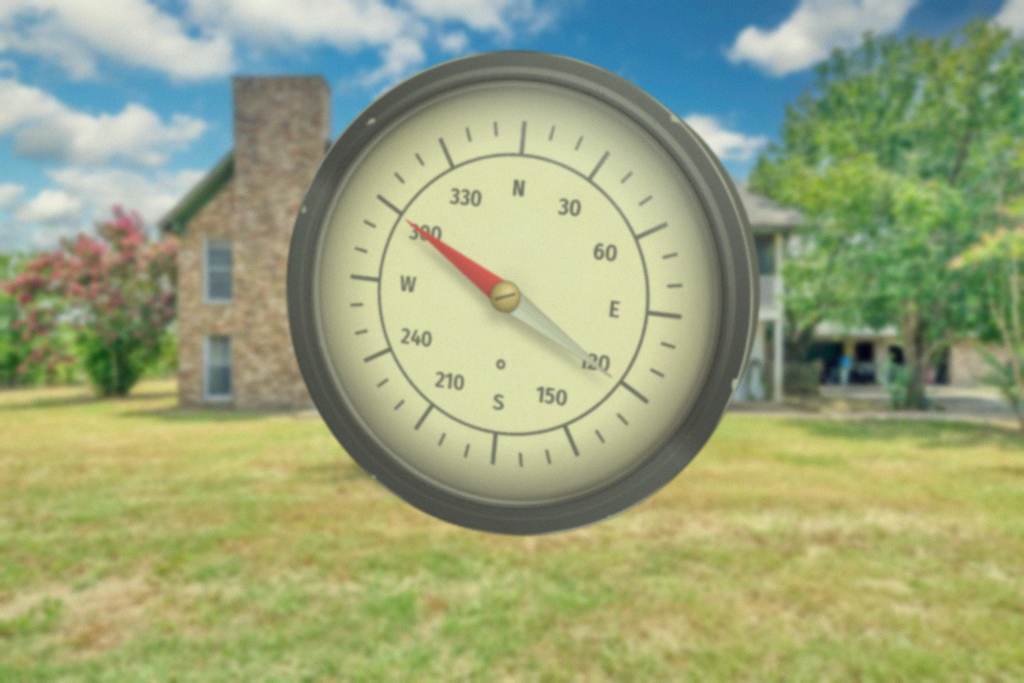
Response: 300 °
